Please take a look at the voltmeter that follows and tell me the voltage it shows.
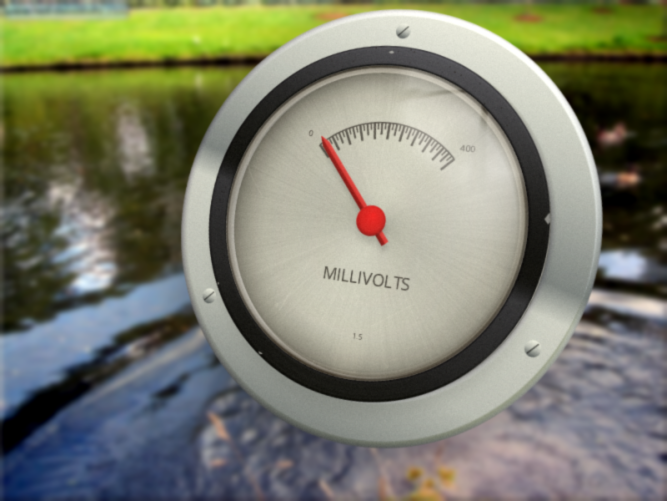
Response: 20 mV
